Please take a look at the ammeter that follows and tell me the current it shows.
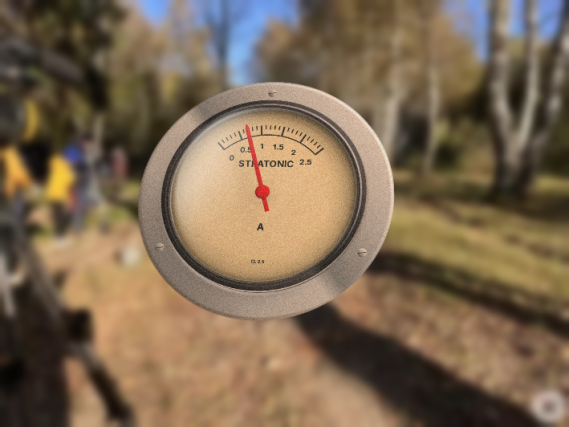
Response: 0.7 A
